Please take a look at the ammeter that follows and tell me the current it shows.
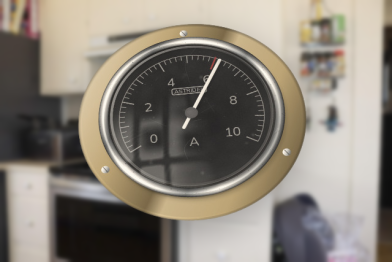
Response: 6.2 A
